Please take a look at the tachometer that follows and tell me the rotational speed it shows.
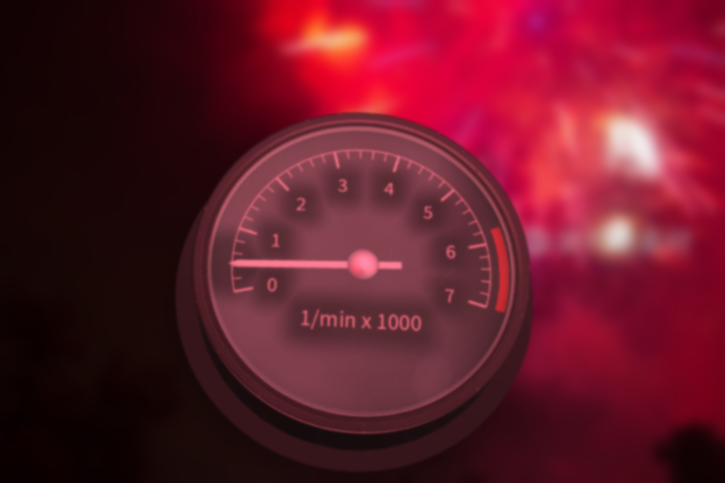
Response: 400 rpm
